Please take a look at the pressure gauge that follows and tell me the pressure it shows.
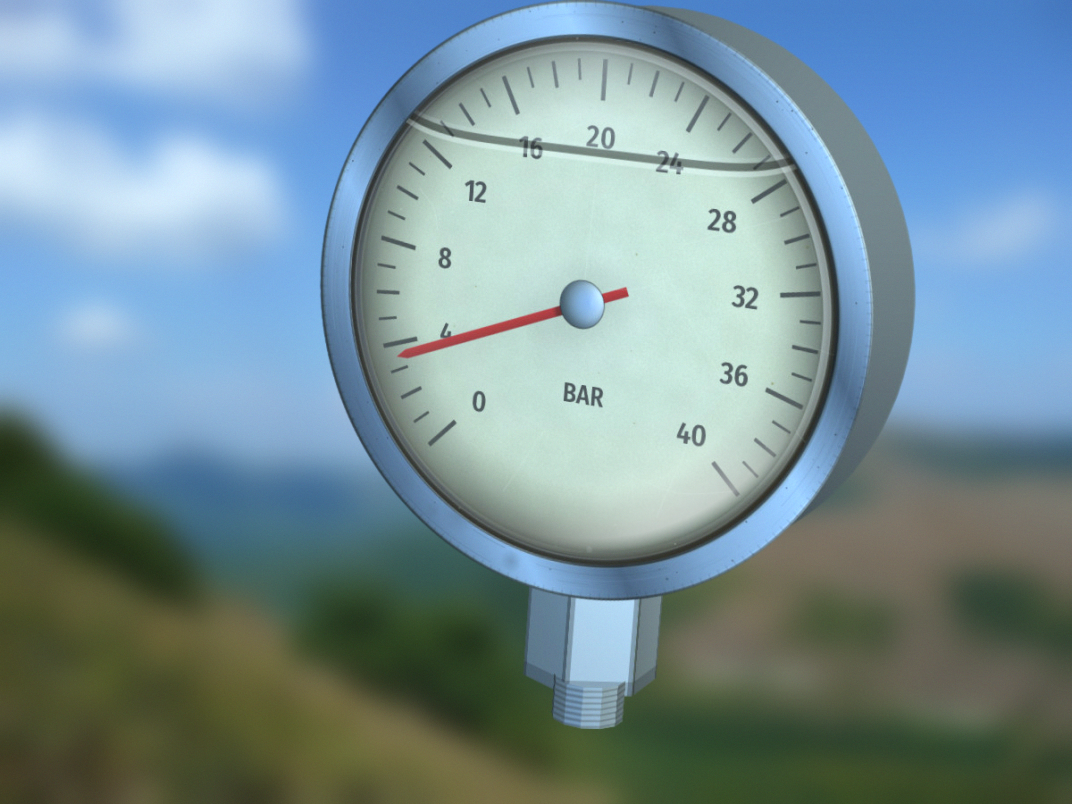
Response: 3.5 bar
